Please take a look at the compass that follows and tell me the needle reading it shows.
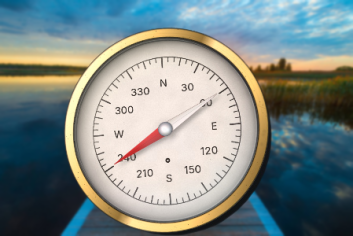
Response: 240 °
